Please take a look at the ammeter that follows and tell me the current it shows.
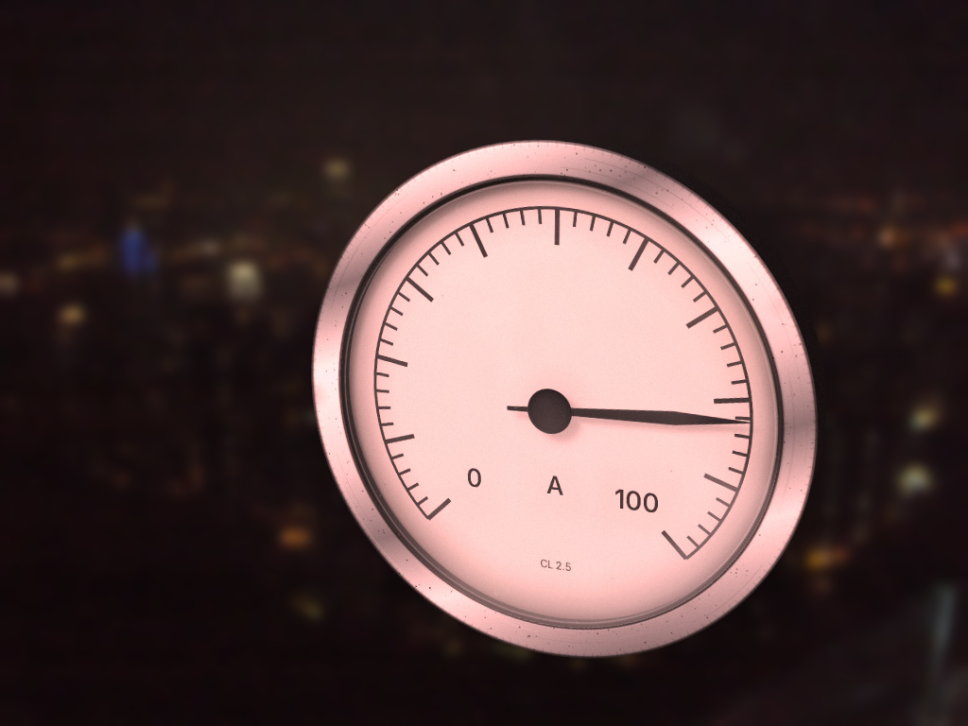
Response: 82 A
